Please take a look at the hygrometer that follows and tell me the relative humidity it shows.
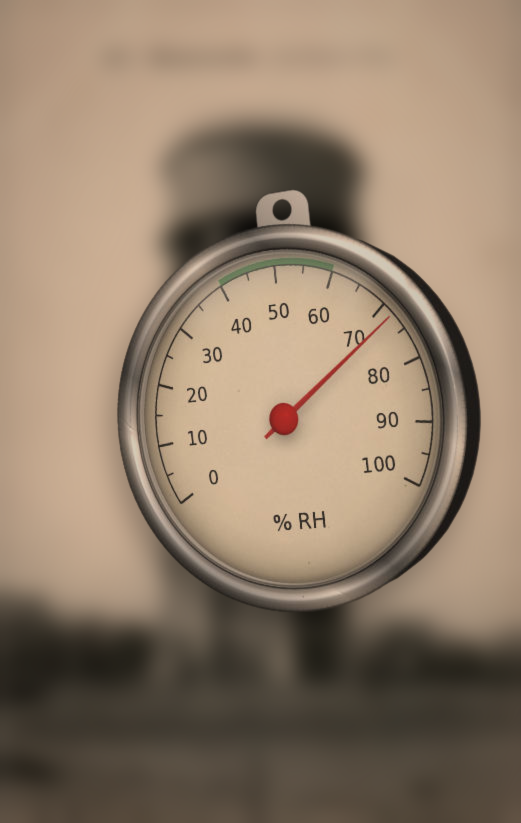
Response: 72.5 %
